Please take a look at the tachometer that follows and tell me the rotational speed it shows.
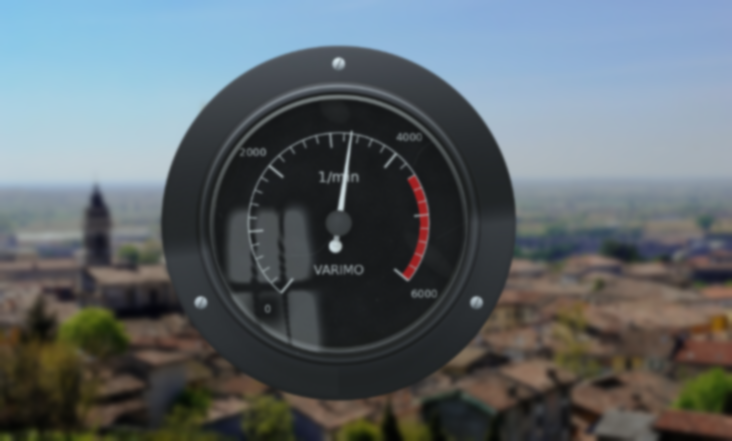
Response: 3300 rpm
